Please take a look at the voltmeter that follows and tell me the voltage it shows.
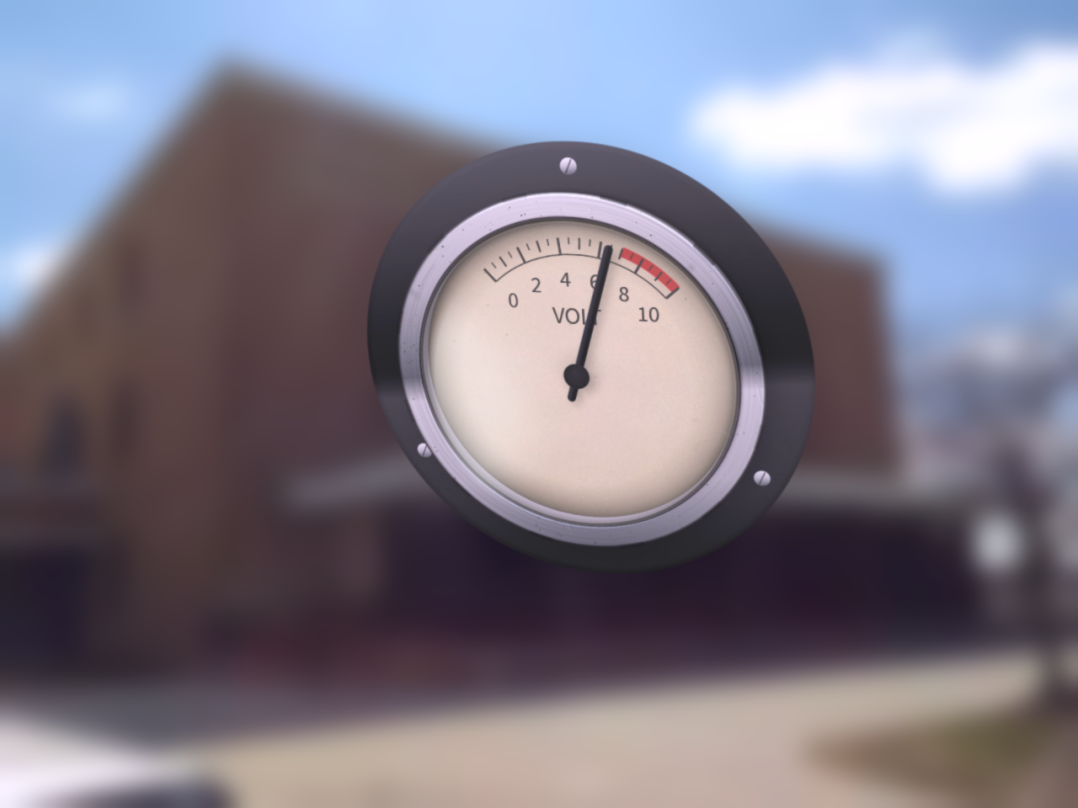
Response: 6.5 V
